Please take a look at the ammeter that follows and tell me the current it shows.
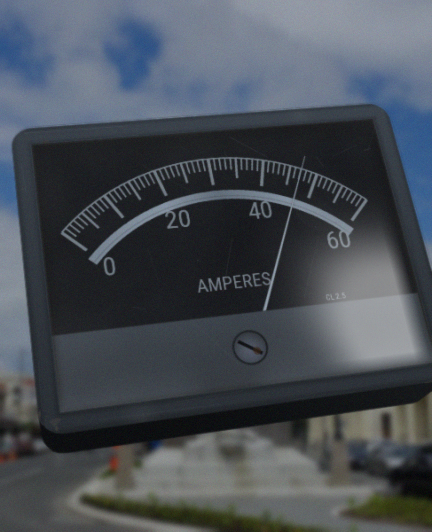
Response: 47 A
